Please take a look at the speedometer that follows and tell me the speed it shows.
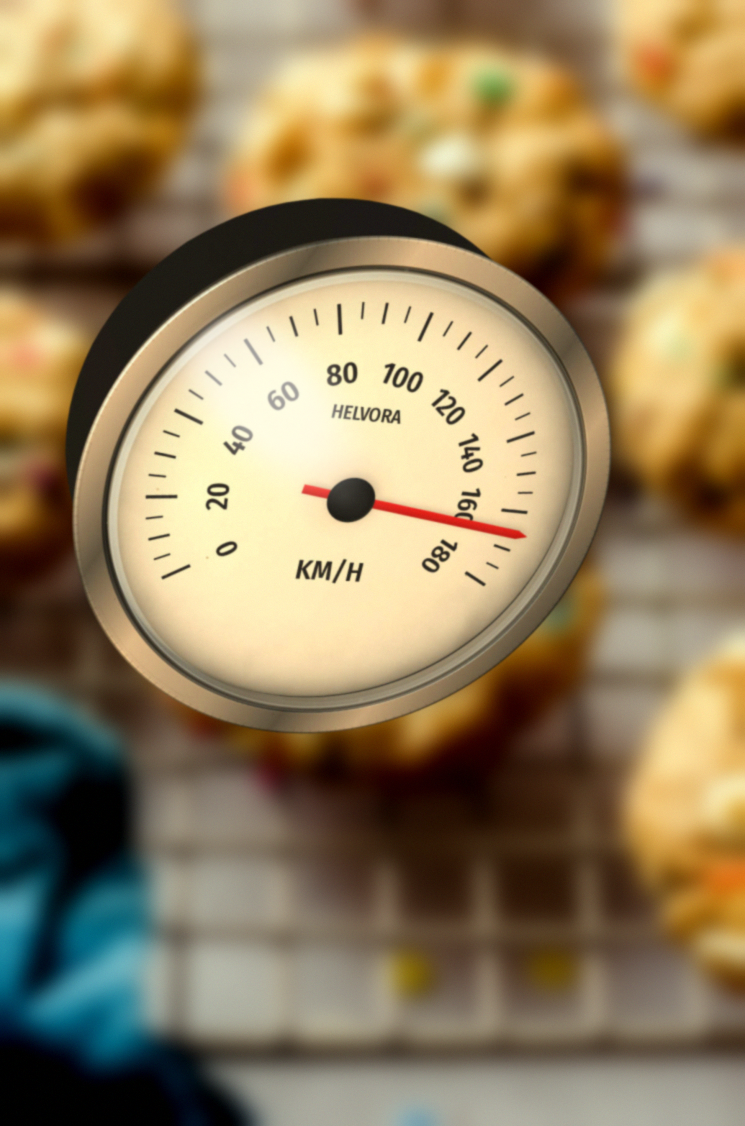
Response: 165 km/h
